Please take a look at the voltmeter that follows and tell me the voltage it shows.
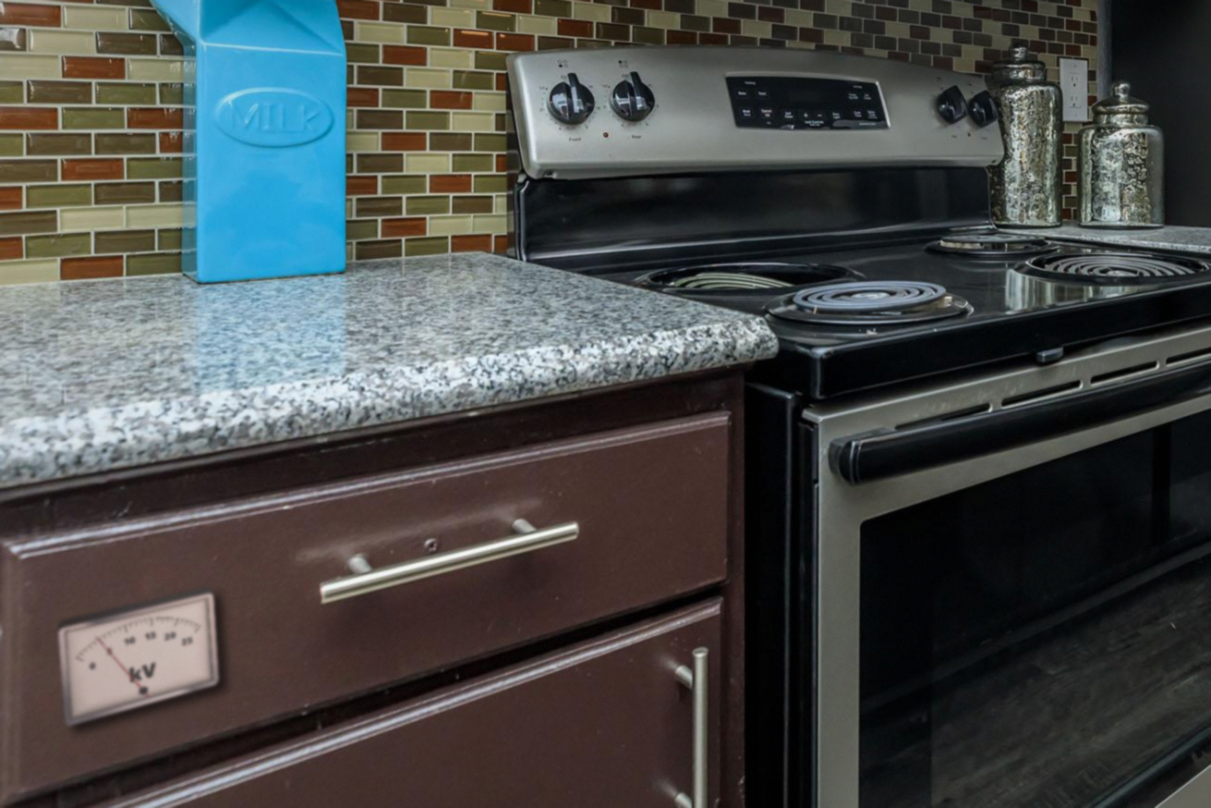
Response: 5 kV
